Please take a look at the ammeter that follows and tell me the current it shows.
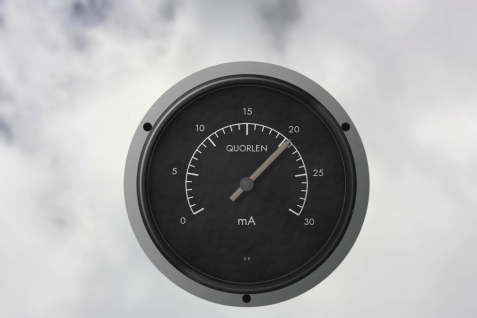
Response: 20.5 mA
